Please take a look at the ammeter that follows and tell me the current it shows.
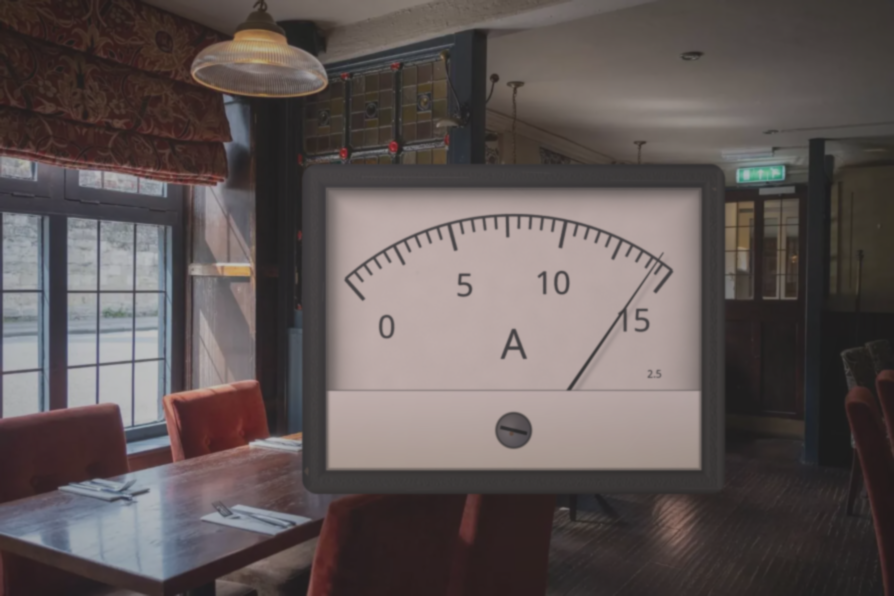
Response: 14.25 A
